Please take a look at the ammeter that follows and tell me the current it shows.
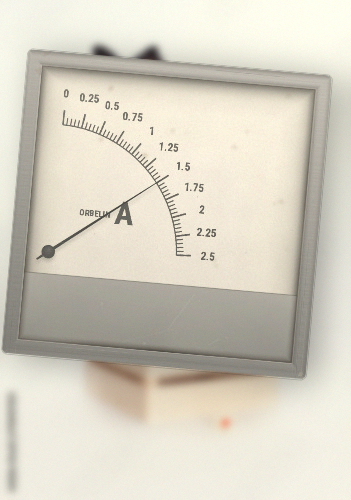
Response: 1.5 A
